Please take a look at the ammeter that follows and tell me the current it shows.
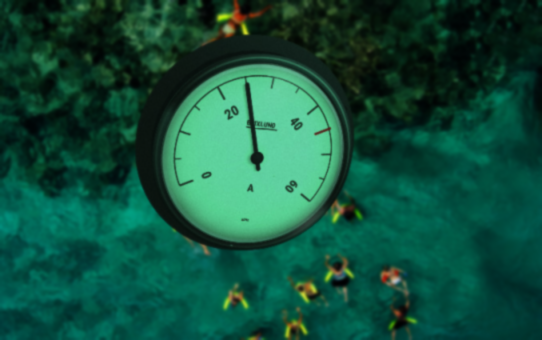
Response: 25 A
